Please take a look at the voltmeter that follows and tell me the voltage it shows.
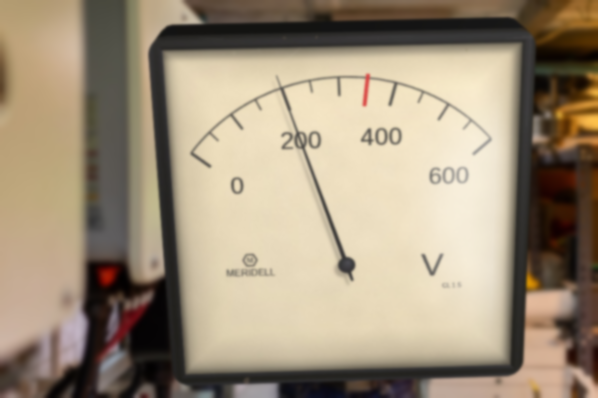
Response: 200 V
